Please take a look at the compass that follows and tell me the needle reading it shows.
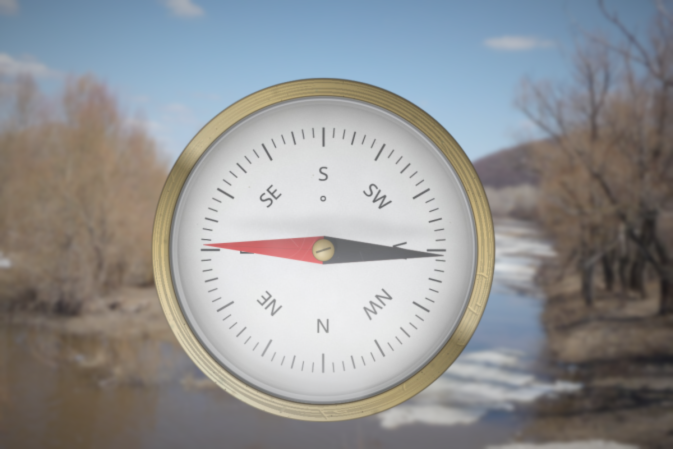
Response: 92.5 °
